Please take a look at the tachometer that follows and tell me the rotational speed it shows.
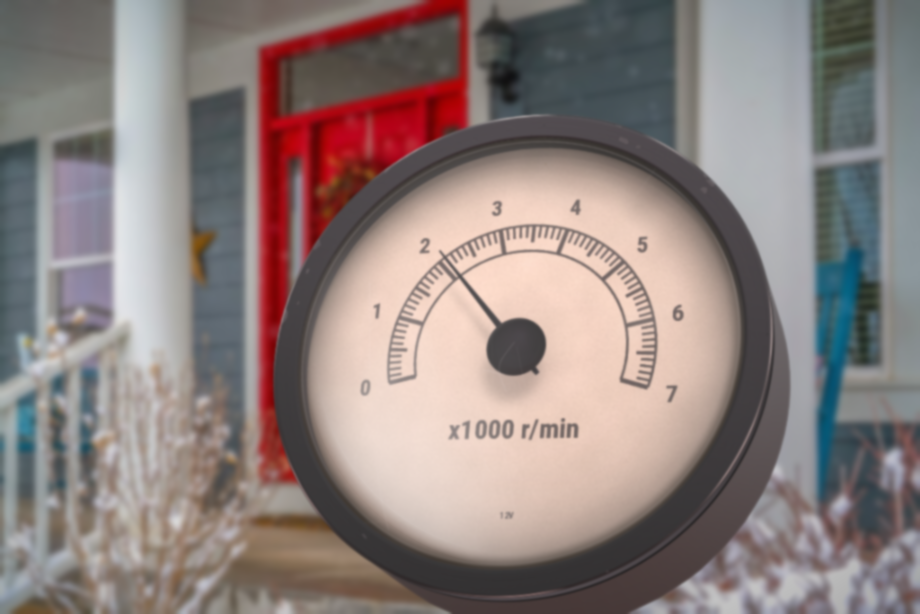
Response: 2100 rpm
